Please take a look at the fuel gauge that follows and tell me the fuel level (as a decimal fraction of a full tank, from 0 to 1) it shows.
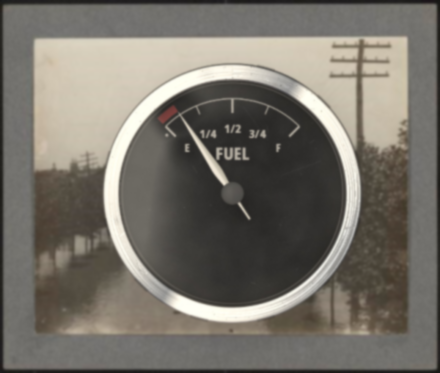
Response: 0.125
